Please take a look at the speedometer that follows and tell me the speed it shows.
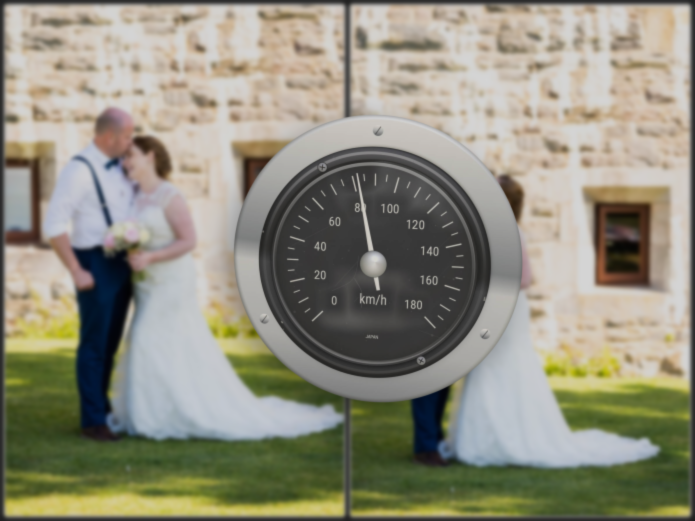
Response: 82.5 km/h
